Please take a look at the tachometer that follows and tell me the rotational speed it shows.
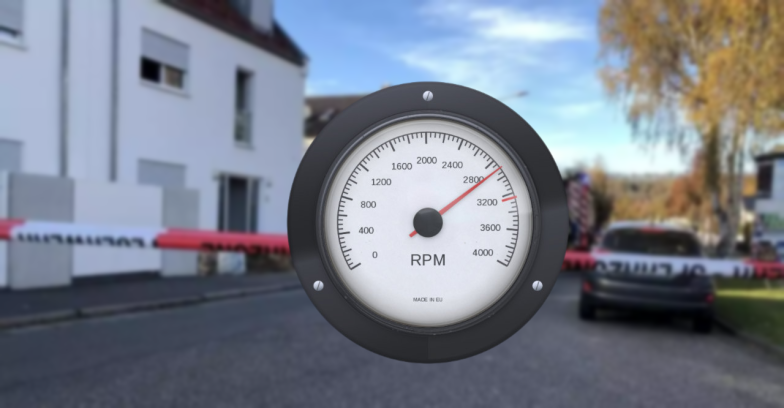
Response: 2900 rpm
